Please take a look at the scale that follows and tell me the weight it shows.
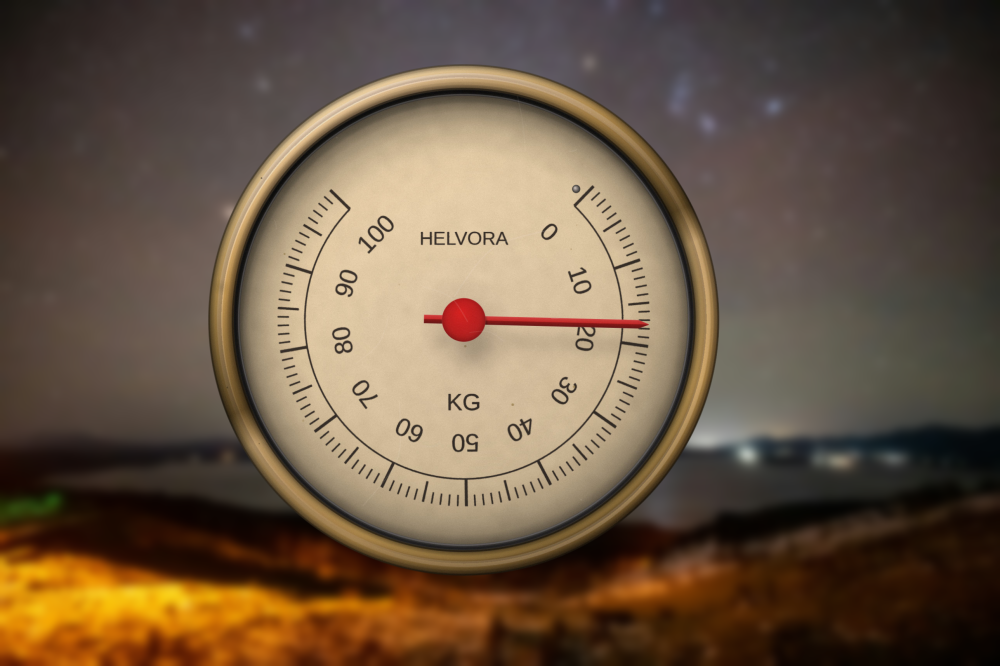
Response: 17.5 kg
